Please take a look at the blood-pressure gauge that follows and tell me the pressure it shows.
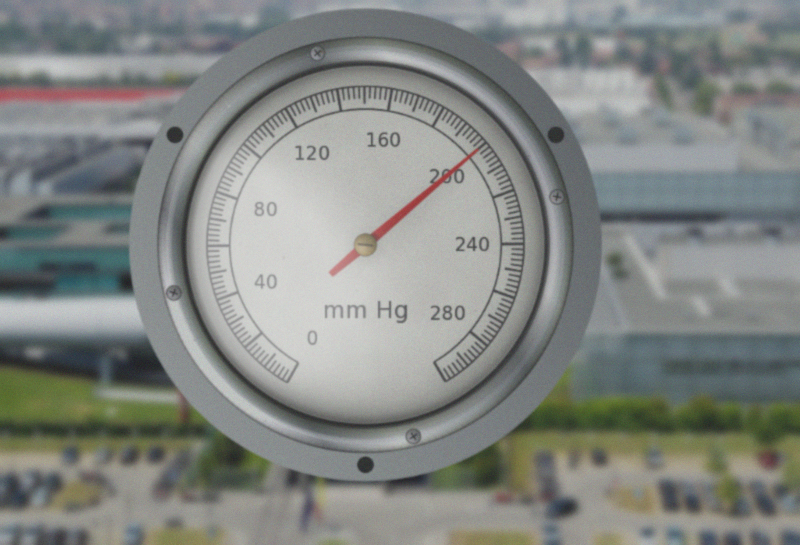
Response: 200 mmHg
